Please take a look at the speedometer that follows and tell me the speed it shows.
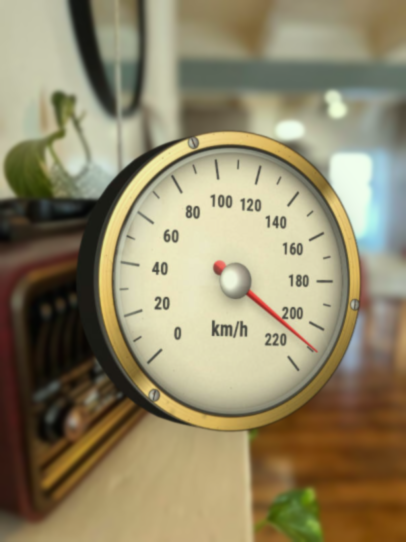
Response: 210 km/h
